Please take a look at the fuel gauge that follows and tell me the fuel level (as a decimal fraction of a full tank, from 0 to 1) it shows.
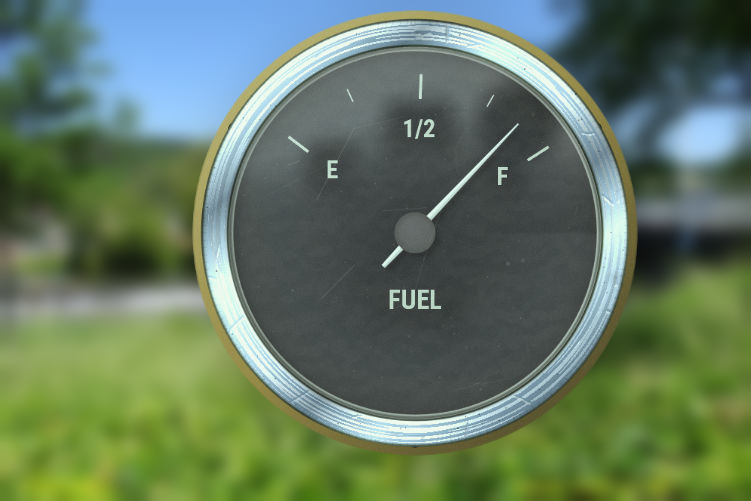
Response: 0.875
